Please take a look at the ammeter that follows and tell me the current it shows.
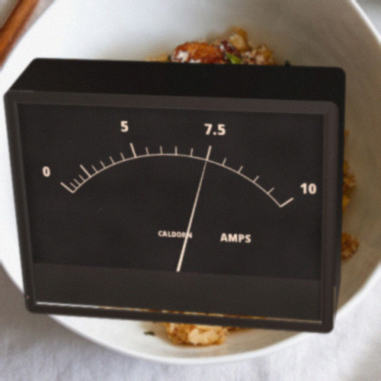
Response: 7.5 A
